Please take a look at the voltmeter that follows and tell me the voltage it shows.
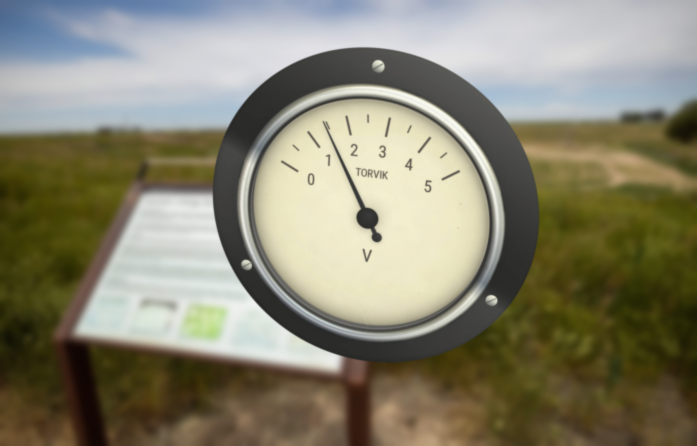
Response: 1.5 V
